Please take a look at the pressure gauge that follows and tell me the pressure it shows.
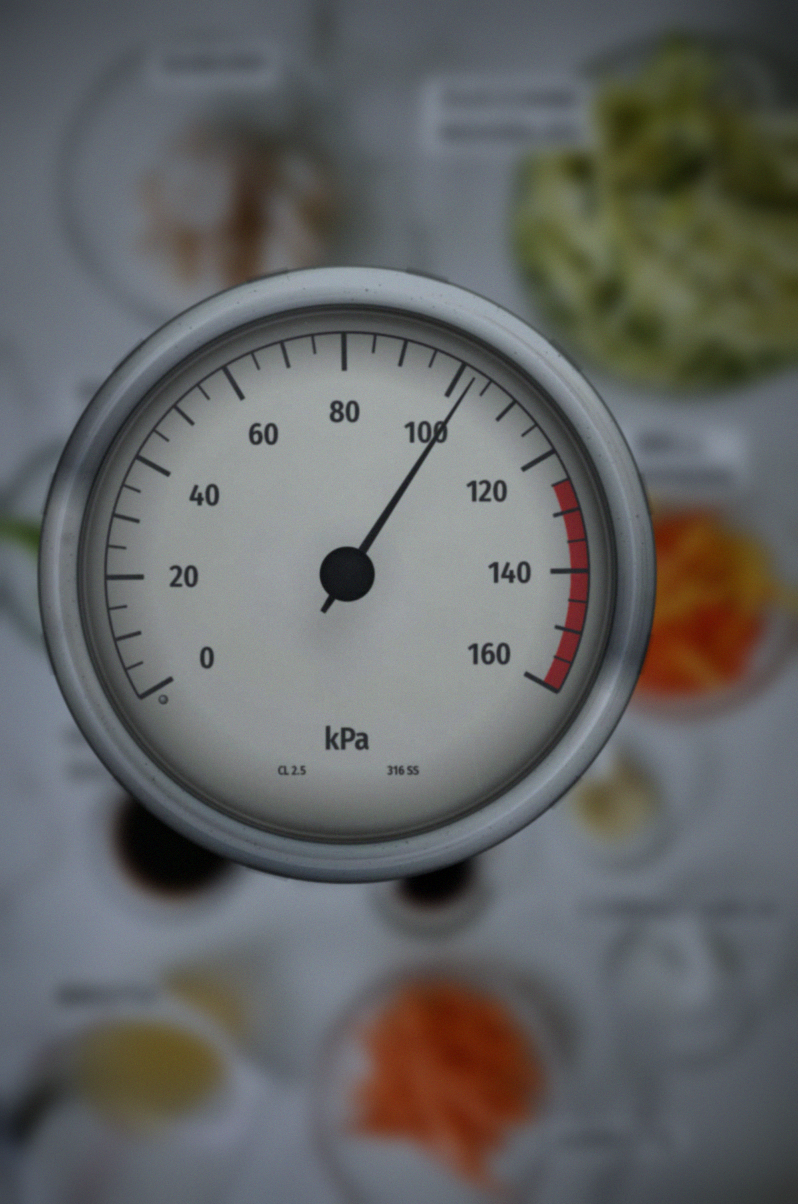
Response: 102.5 kPa
